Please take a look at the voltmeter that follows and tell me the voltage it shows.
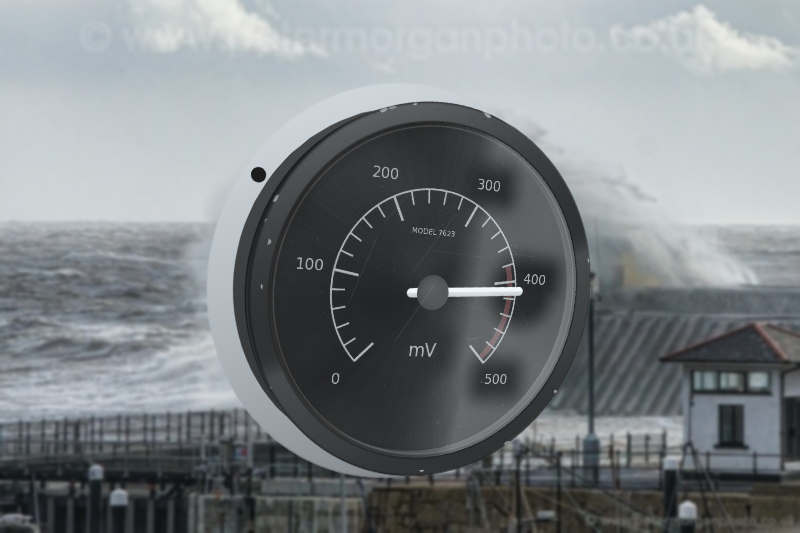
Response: 410 mV
